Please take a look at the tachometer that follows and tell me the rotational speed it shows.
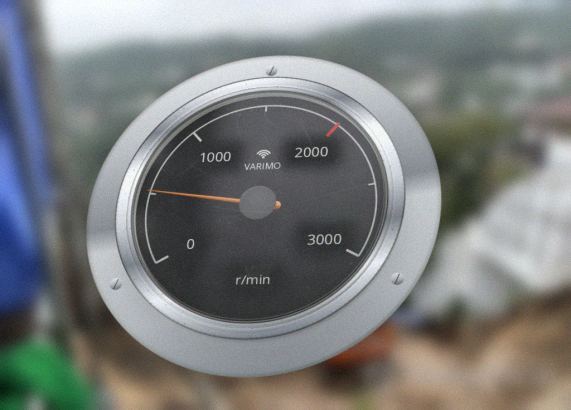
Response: 500 rpm
